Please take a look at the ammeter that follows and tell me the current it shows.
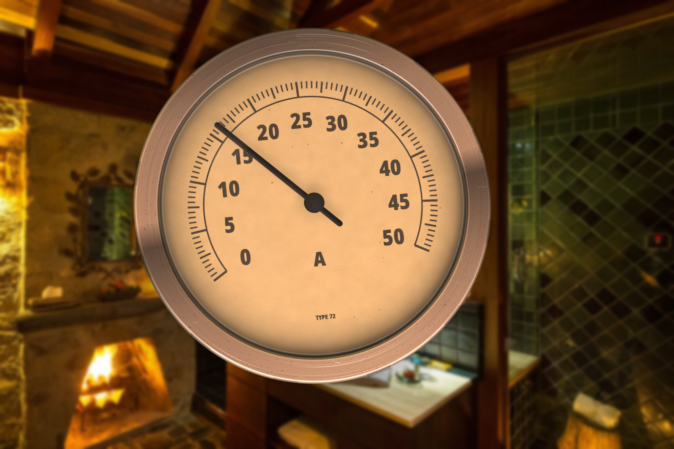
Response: 16 A
